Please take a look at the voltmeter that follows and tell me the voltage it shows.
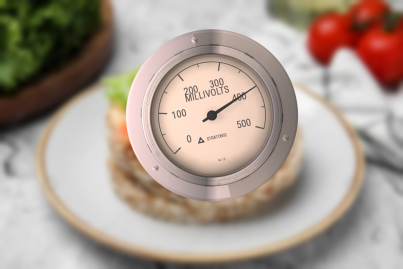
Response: 400 mV
